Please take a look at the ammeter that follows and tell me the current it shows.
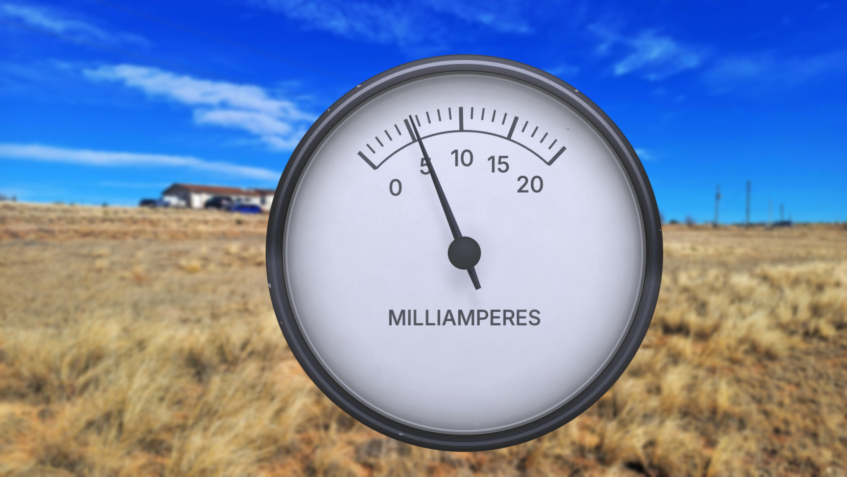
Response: 5.5 mA
